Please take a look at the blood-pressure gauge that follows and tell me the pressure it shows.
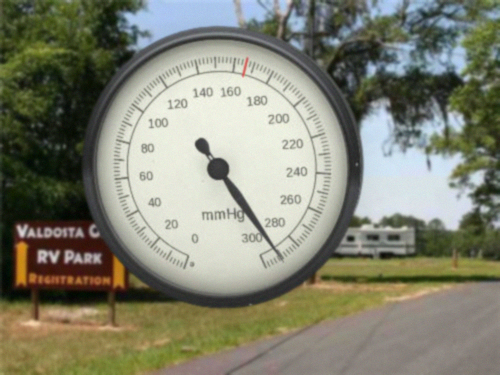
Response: 290 mmHg
